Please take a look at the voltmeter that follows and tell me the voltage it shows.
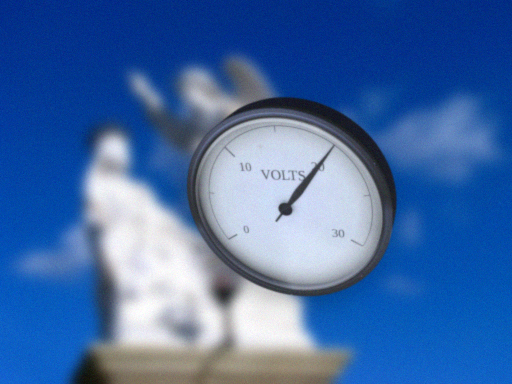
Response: 20 V
